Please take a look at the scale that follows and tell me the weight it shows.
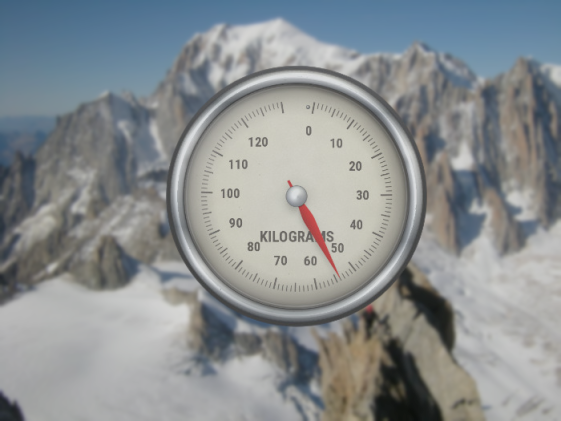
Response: 54 kg
